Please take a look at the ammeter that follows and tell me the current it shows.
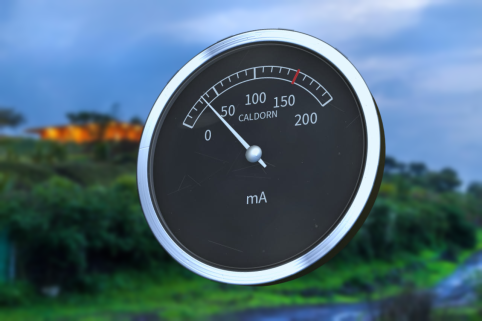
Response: 35 mA
